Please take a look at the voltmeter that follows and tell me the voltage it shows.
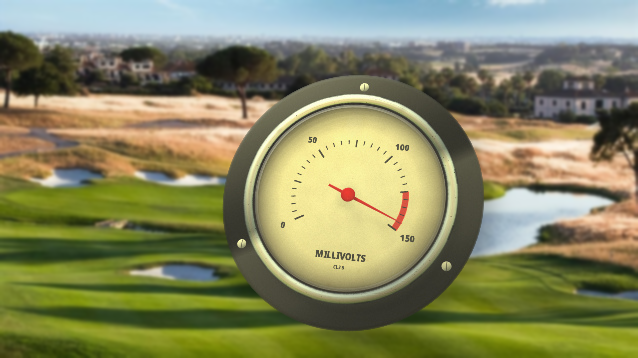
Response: 145 mV
